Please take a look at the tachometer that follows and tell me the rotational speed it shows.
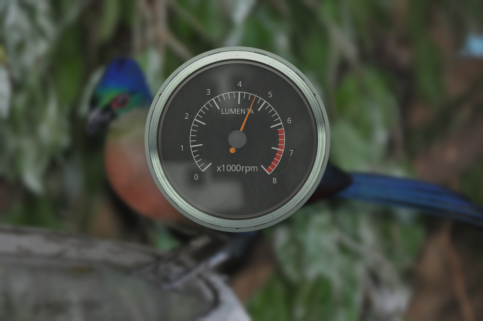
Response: 4600 rpm
